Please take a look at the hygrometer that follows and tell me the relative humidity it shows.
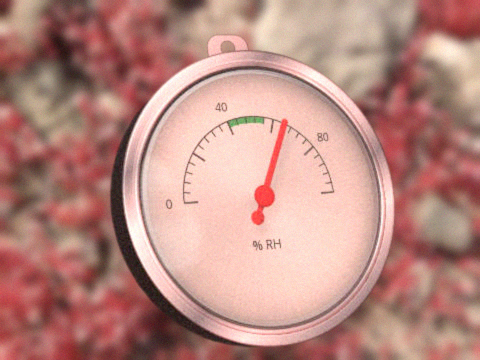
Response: 64 %
